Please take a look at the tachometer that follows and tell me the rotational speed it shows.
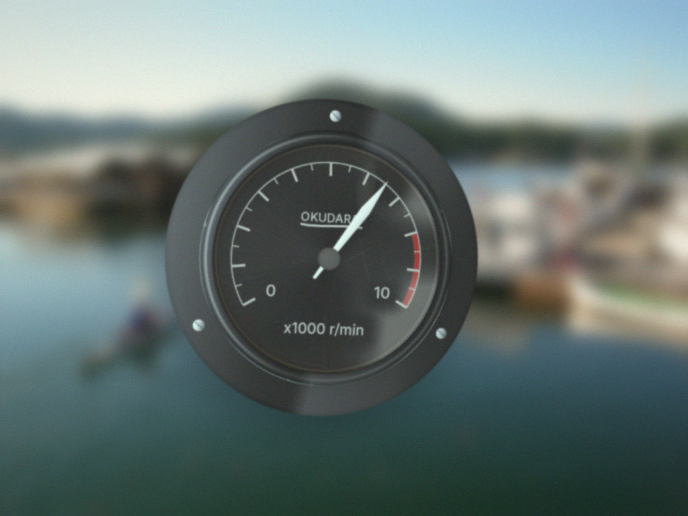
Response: 6500 rpm
